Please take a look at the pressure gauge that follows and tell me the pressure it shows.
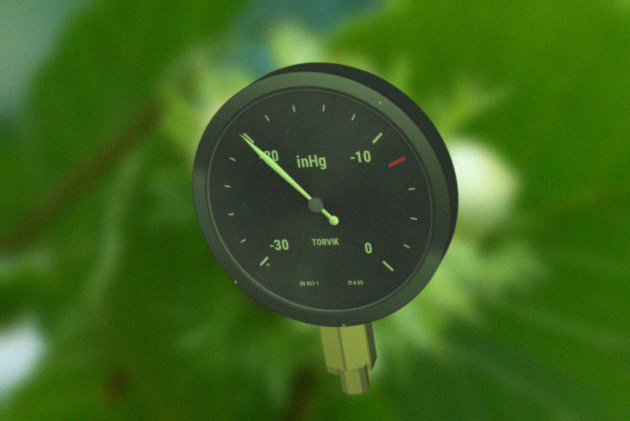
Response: -20 inHg
